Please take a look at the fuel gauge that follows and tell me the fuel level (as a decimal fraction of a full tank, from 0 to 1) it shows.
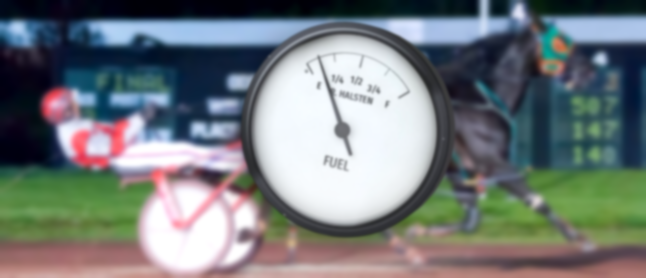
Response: 0.125
